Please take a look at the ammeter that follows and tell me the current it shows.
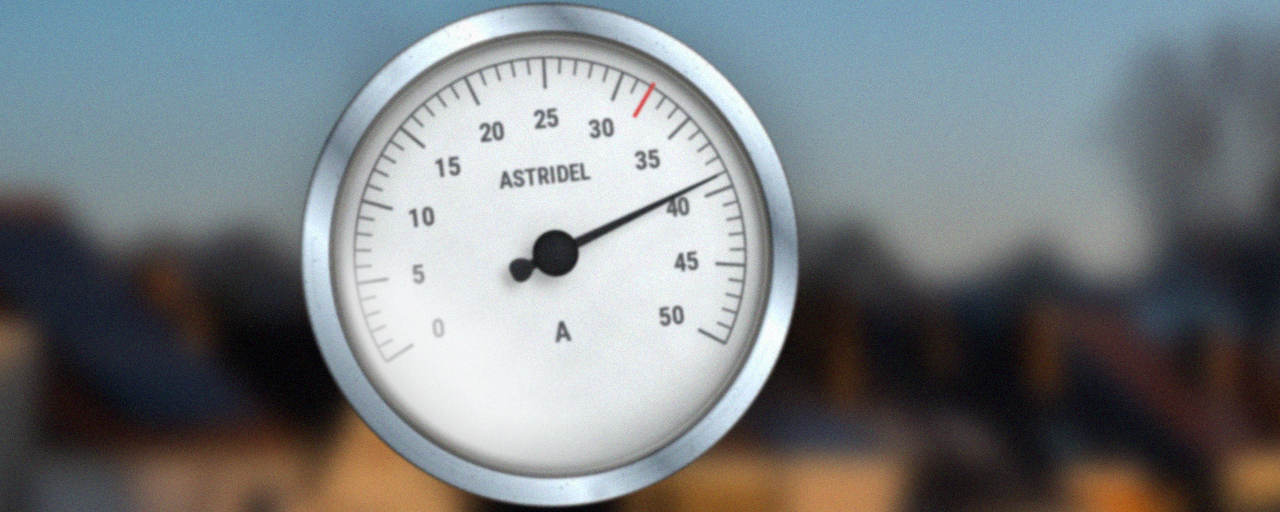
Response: 39 A
